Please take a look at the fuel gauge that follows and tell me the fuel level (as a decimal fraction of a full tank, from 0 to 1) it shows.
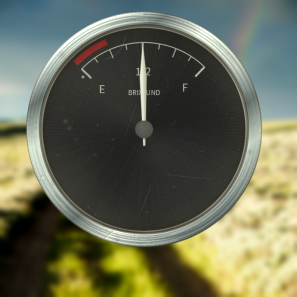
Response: 0.5
